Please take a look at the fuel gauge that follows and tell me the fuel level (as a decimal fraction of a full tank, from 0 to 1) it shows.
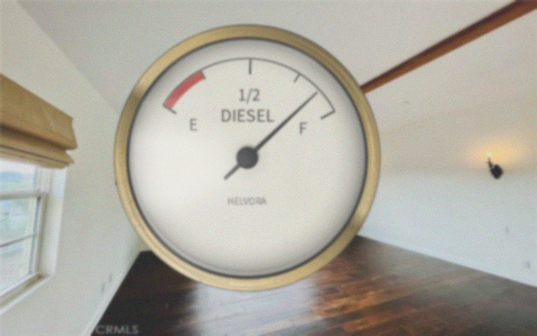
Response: 0.875
